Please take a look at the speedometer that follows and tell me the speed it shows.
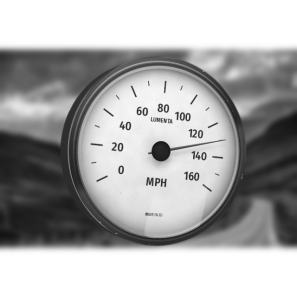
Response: 130 mph
